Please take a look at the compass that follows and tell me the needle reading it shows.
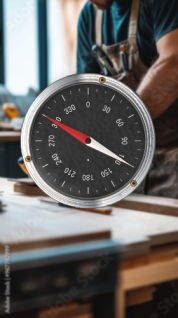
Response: 300 °
